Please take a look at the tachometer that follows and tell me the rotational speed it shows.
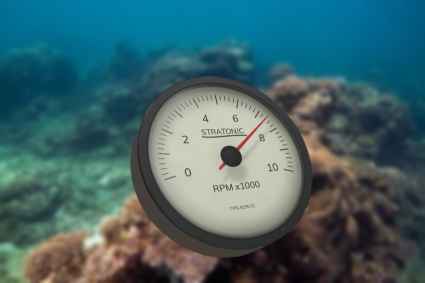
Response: 7400 rpm
